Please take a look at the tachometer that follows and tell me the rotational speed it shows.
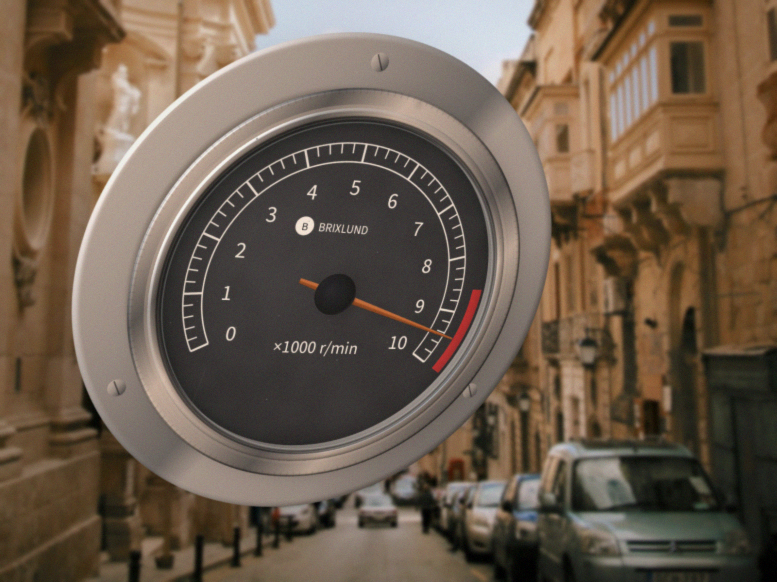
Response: 9400 rpm
